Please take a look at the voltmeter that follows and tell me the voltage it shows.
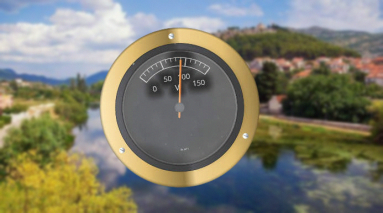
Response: 90 V
